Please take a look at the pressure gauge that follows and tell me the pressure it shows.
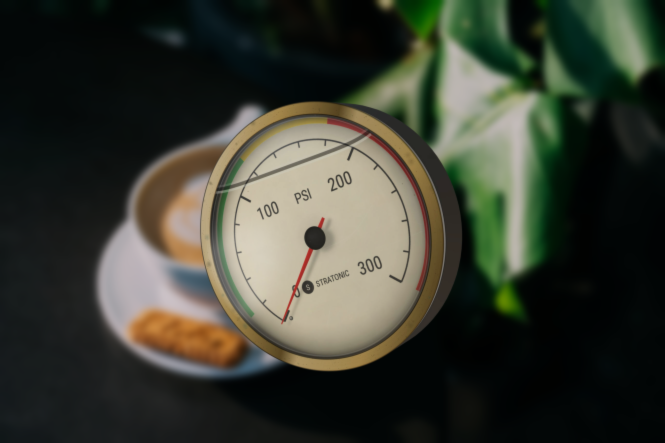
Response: 0 psi
